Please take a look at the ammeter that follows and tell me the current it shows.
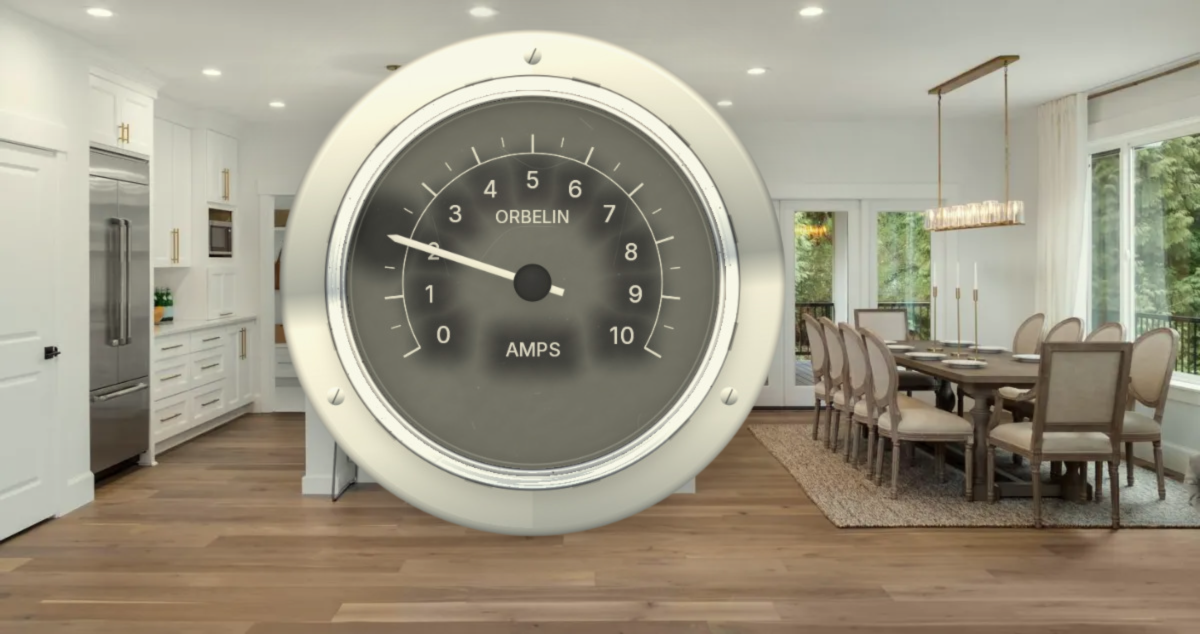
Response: 2 A
